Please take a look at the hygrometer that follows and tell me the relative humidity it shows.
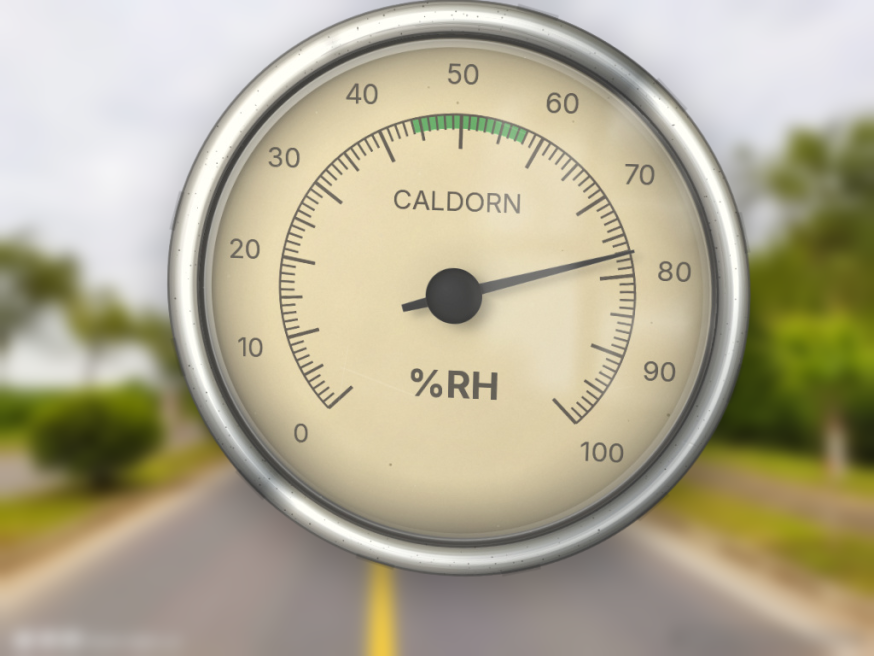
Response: 77 %
